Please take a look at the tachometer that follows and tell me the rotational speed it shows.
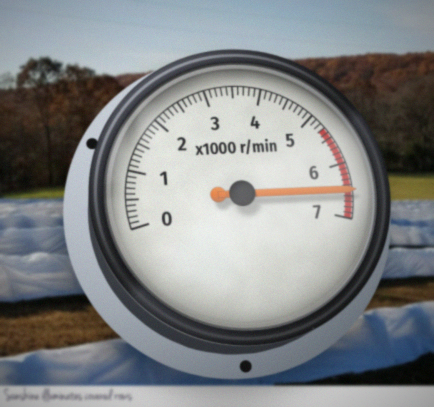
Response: 6500 rpm
